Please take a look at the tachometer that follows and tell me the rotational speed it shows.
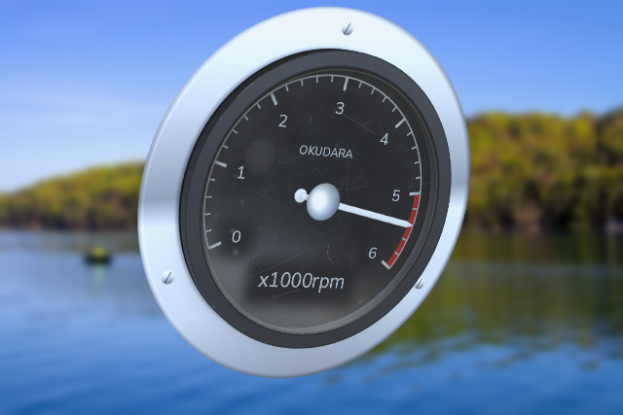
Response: 5400 rpm
